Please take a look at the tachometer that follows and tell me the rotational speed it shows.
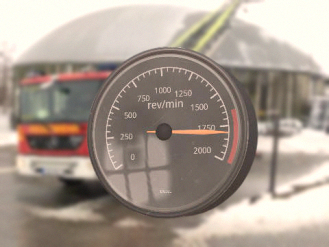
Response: 1800 rpm
